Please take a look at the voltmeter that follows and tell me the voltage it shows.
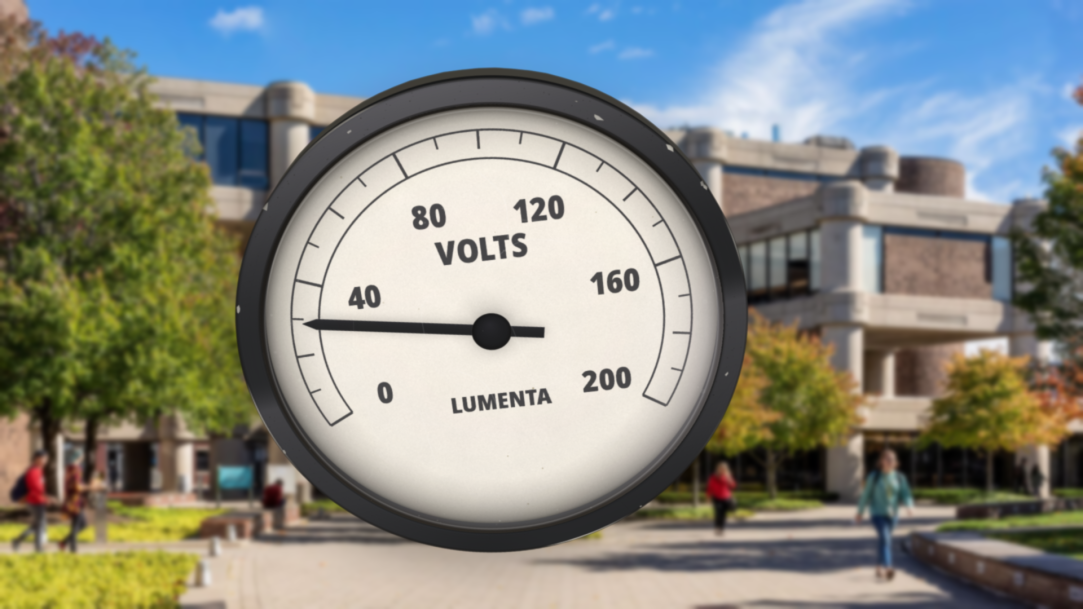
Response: 30 V
